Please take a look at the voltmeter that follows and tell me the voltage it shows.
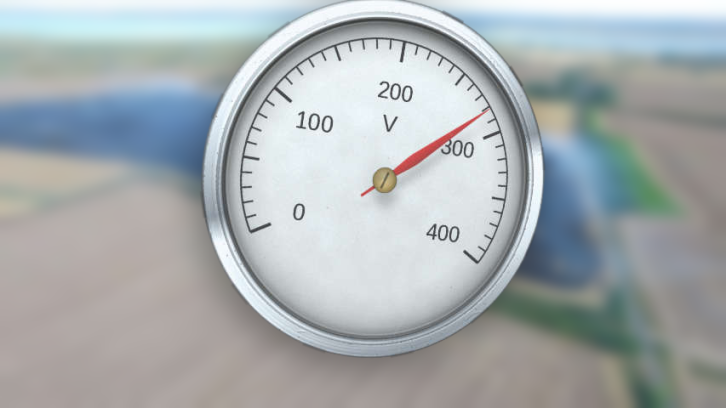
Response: 280 V
